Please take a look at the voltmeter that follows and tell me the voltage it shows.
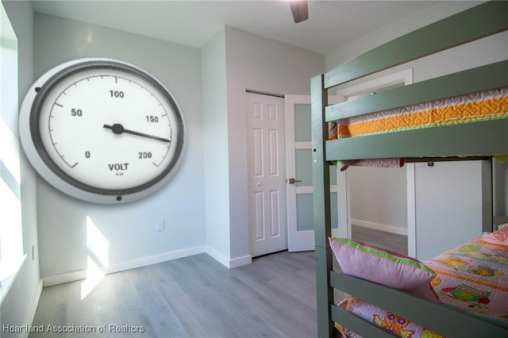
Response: 175 V
